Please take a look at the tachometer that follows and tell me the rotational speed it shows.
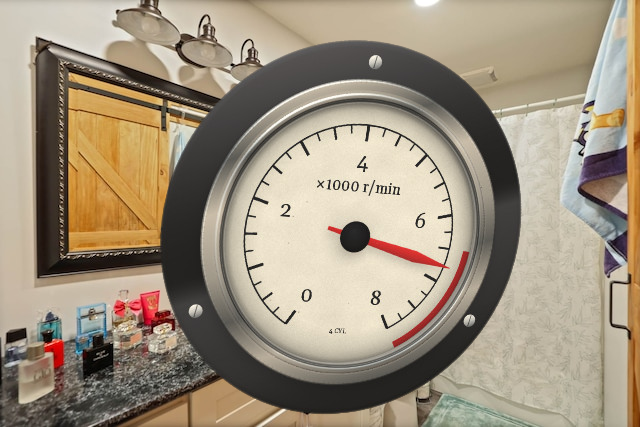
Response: 6750 rpm
